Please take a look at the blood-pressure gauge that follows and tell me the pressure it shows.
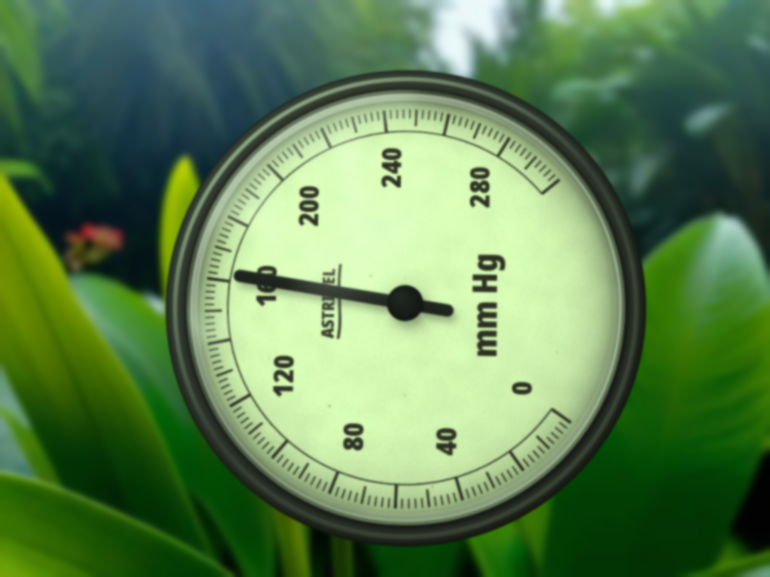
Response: 162 mmHg
